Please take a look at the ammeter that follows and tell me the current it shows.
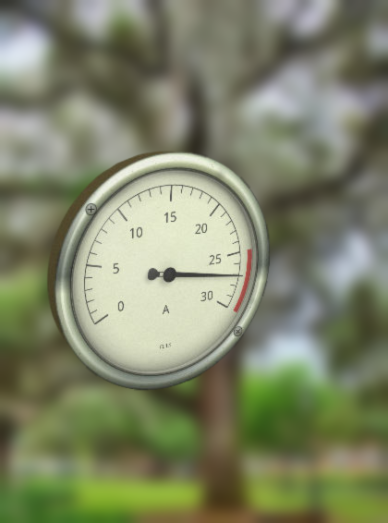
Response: 27 A
